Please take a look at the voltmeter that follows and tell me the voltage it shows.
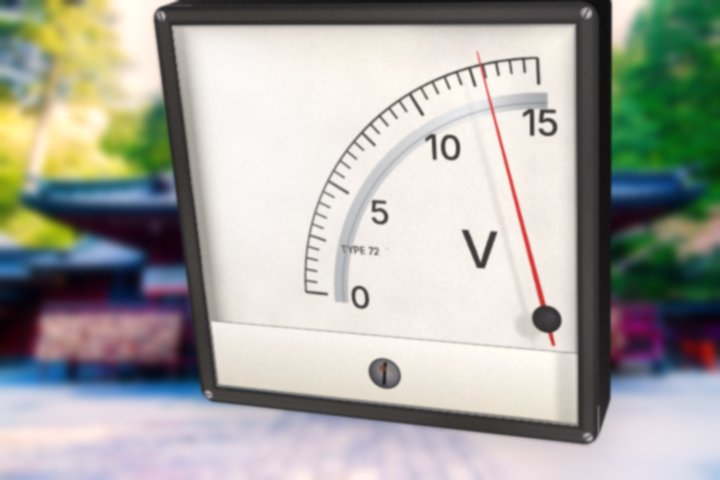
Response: 13 V
